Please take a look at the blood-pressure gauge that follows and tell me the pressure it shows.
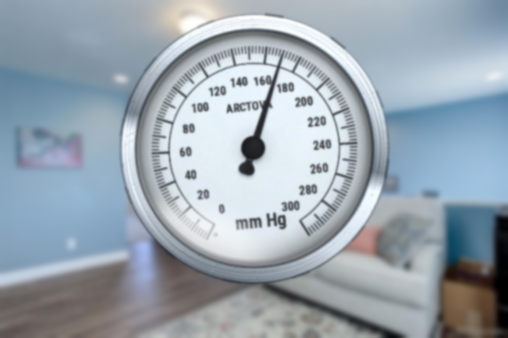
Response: 170 mmHg
